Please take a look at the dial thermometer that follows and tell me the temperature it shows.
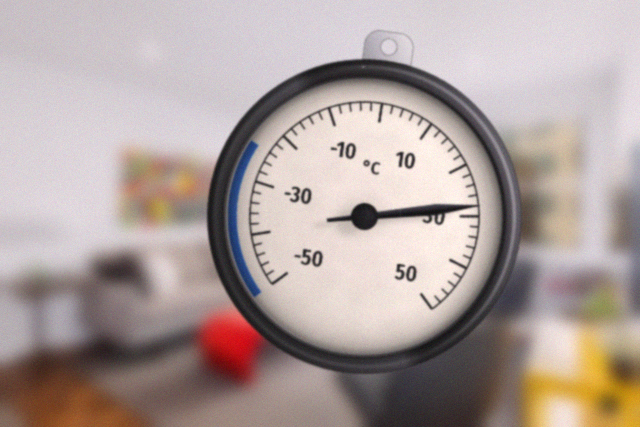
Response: 28 °C
